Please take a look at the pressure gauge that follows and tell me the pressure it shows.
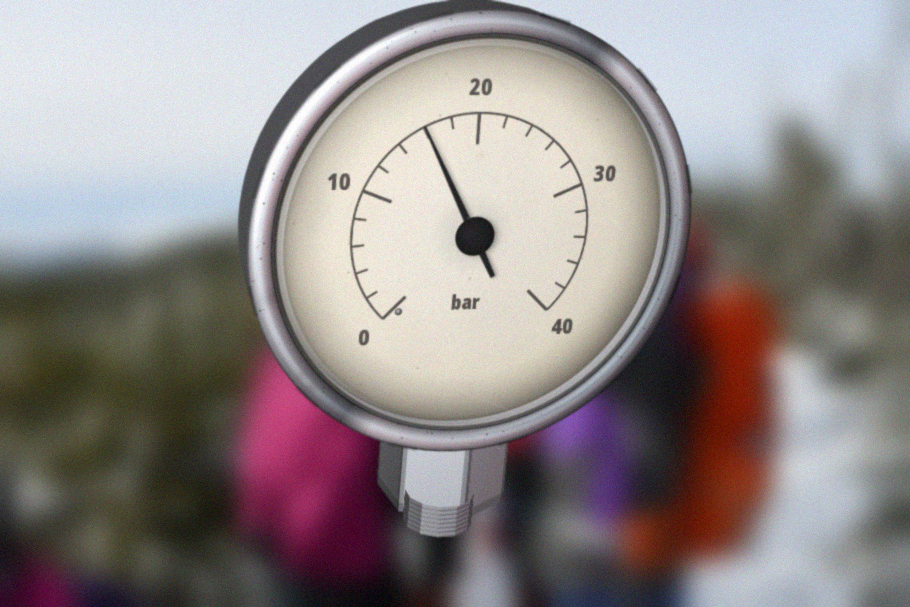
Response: 16 bar
